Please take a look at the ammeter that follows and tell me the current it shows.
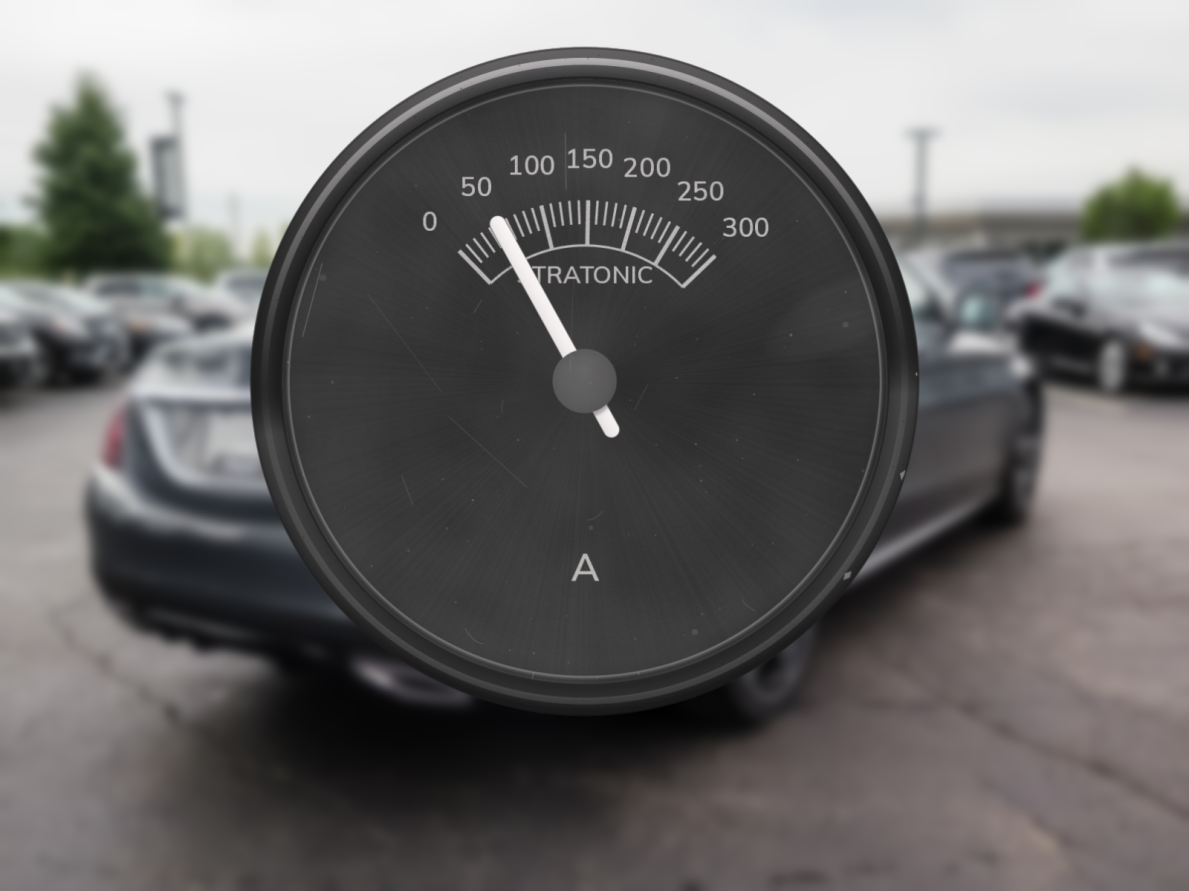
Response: 50 A
